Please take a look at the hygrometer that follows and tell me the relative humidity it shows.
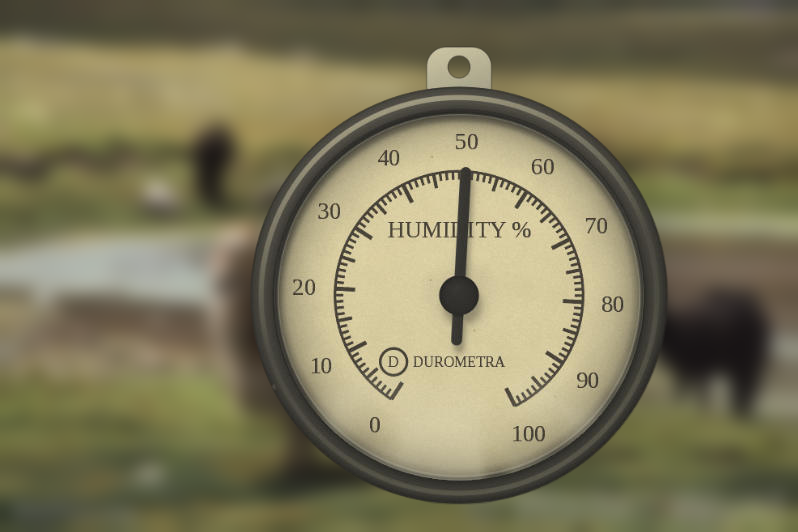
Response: 50 %
